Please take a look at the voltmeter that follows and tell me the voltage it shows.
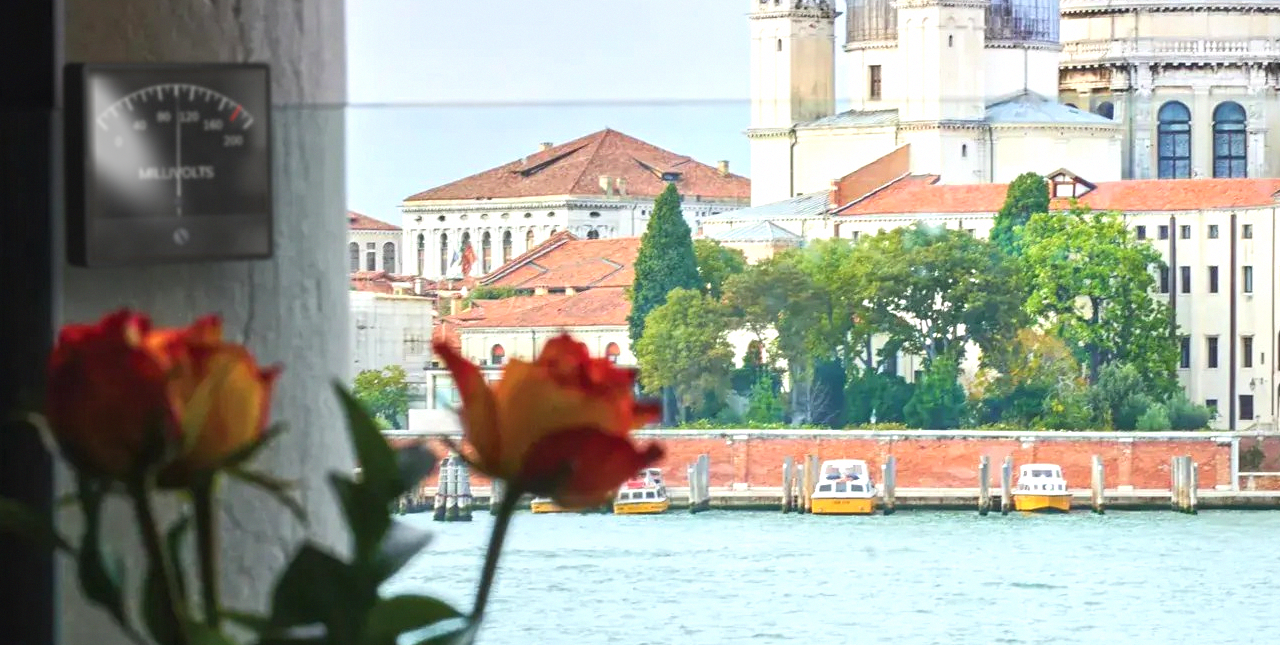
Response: 100 mV
